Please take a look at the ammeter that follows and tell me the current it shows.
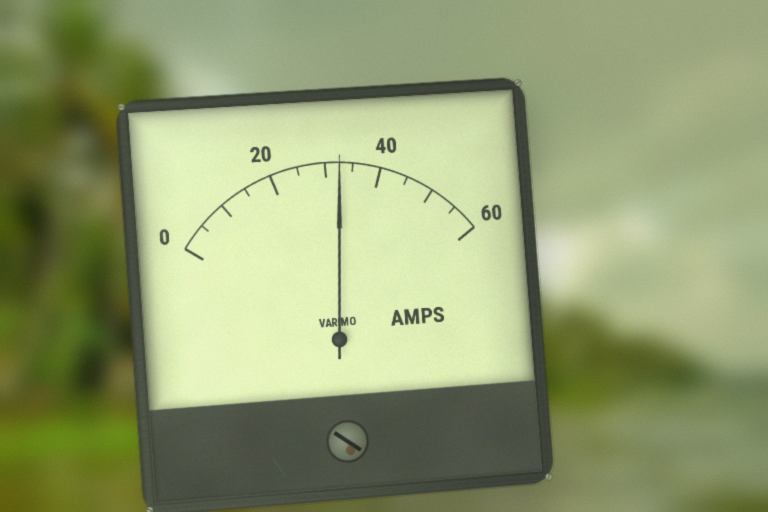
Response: 32.5 A
